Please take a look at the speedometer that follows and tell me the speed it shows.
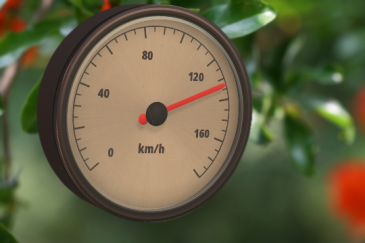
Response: 132.5 km/h
